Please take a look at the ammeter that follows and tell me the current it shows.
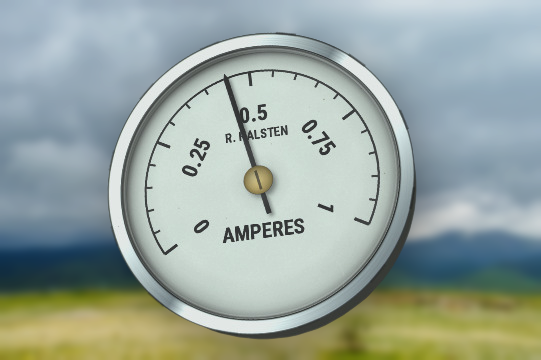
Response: 0.45 A
